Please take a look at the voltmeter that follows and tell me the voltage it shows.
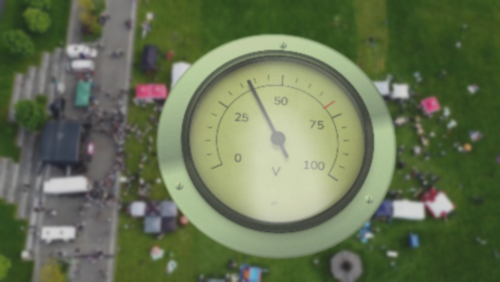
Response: 37.5 V
